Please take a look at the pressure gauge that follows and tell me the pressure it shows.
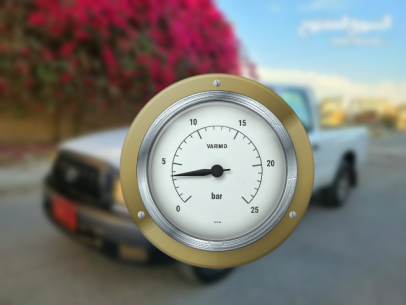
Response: 3.5 bar
